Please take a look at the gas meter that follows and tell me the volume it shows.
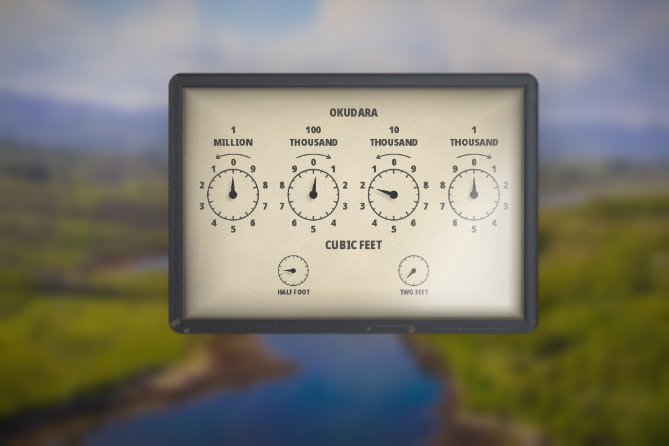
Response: 2000 ft³
